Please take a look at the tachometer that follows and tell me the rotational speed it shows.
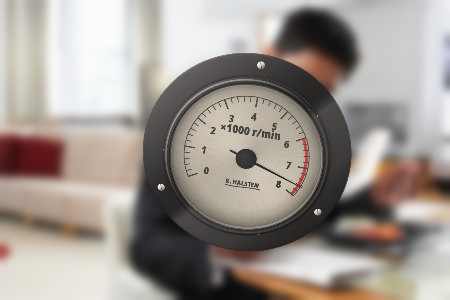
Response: 7600 rpm
